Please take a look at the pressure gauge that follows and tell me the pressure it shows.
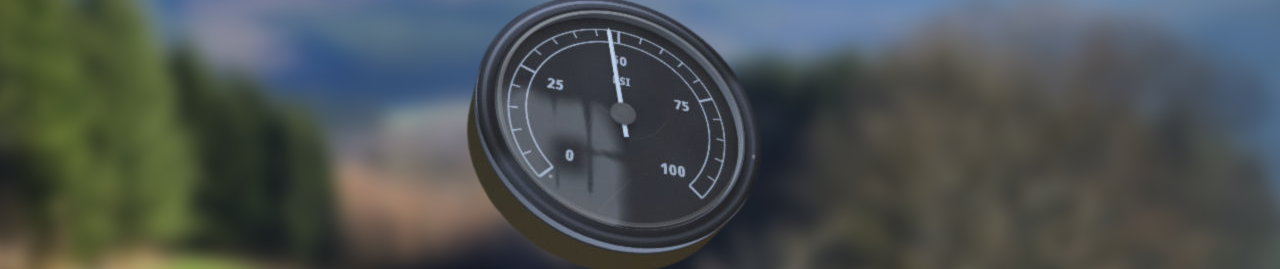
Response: 47.5 psi
